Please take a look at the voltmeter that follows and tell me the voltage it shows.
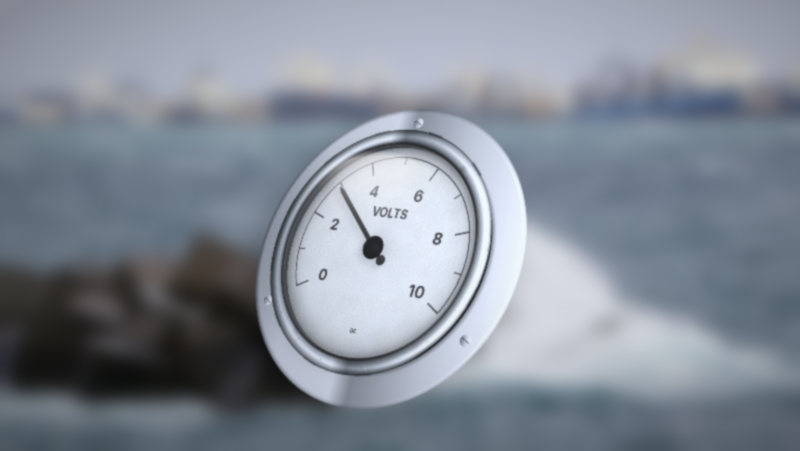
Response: 3 V
